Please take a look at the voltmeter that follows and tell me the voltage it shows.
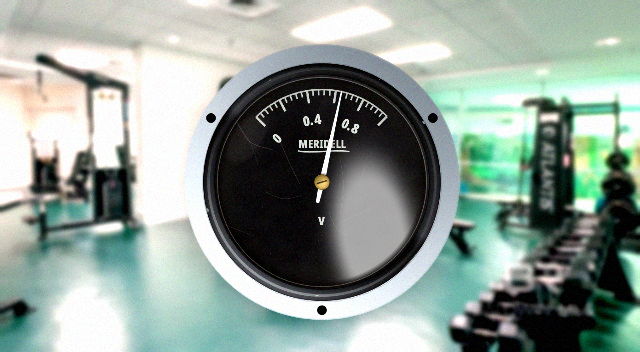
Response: 0.64 V
